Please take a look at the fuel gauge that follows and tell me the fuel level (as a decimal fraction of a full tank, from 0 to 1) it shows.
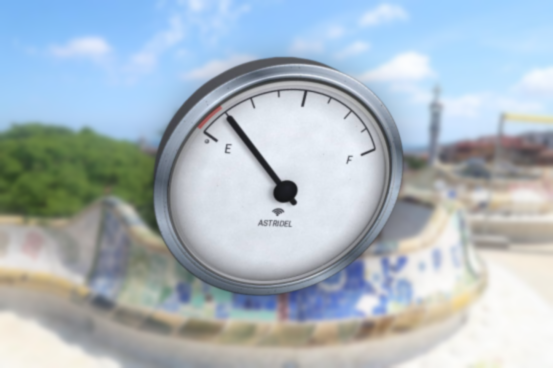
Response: 0.125
